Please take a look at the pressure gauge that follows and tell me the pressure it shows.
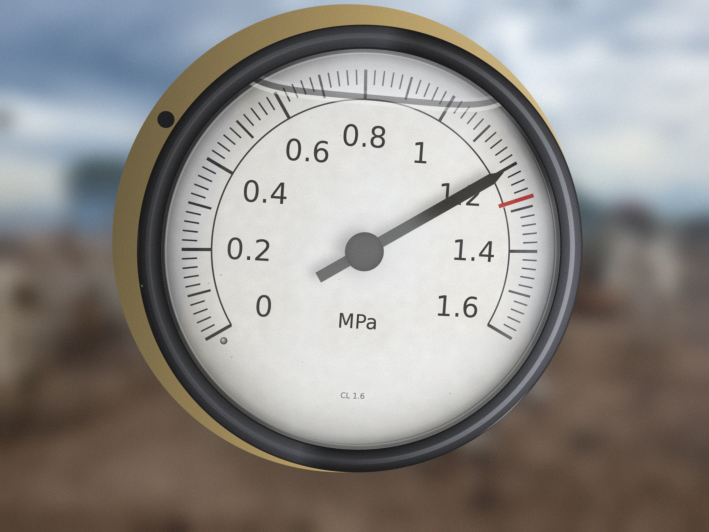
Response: 1.2 MPa
